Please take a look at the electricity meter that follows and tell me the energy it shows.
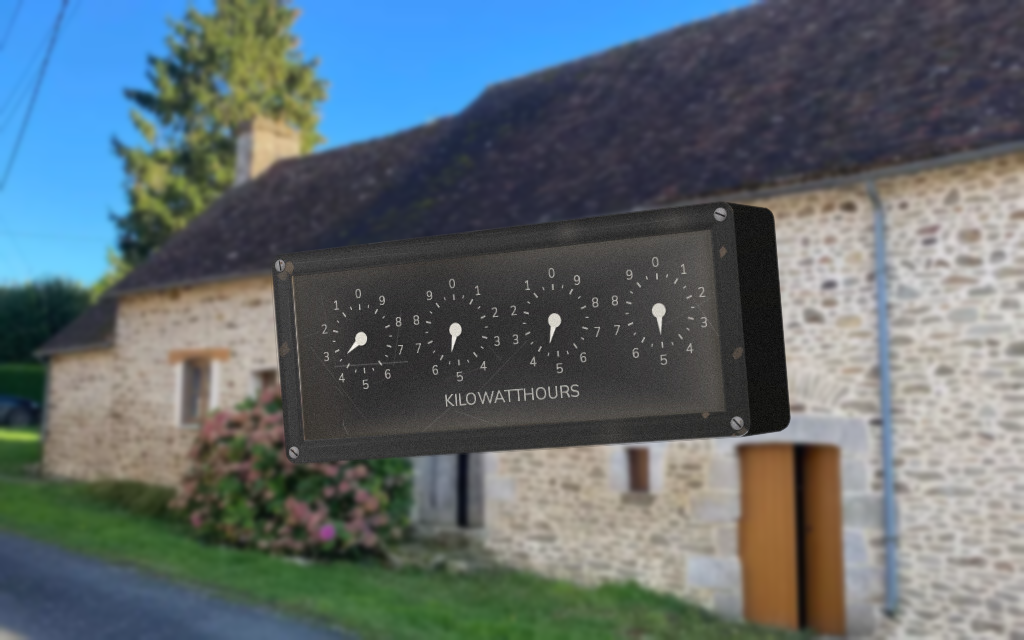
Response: 3545 kWh
